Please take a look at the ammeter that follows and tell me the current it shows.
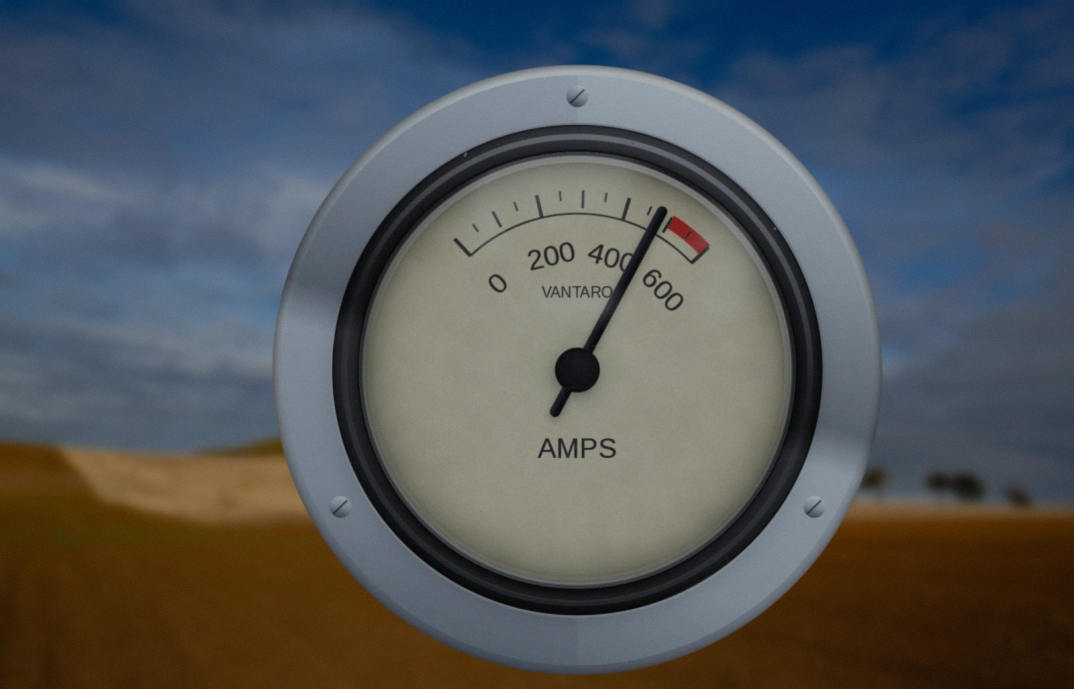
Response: 475 A
